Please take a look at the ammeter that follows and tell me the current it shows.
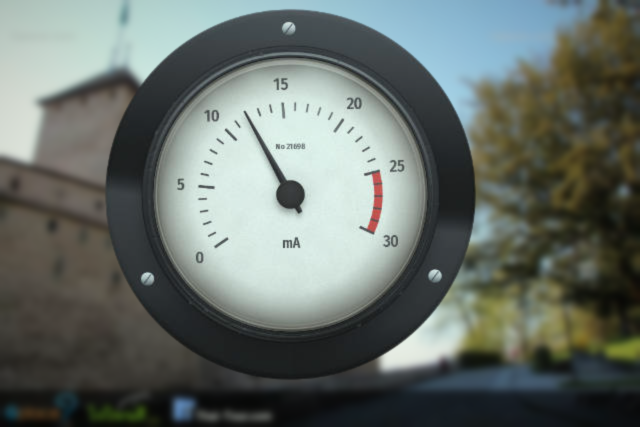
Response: 12 mA
